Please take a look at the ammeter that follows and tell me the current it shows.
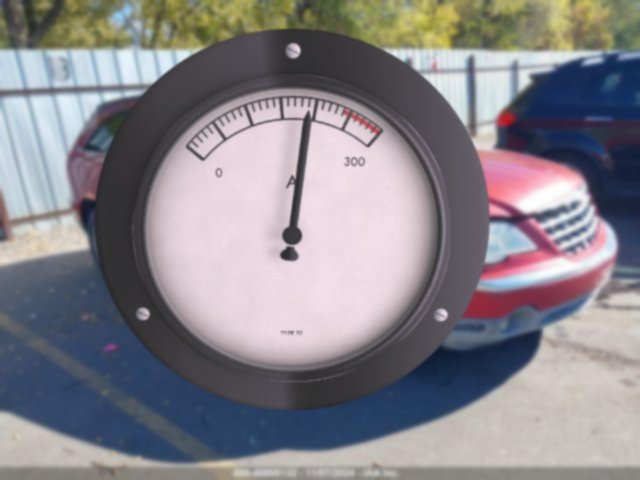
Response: 190 A
